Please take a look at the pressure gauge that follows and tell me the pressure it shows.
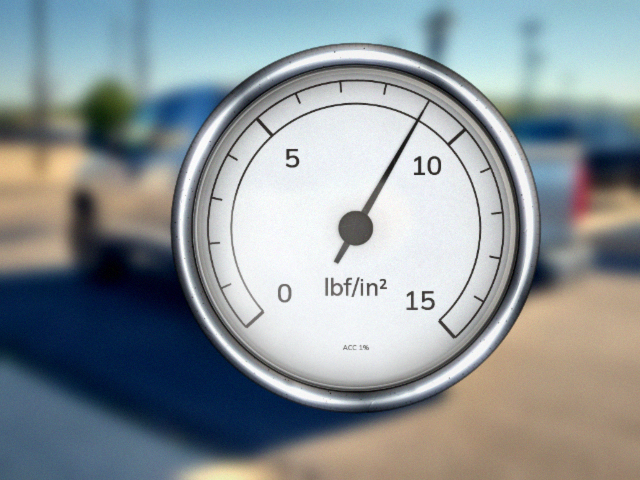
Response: 9 psi
